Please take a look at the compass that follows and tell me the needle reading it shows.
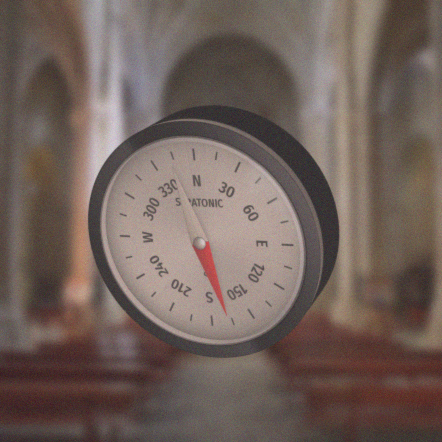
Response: 165 °
